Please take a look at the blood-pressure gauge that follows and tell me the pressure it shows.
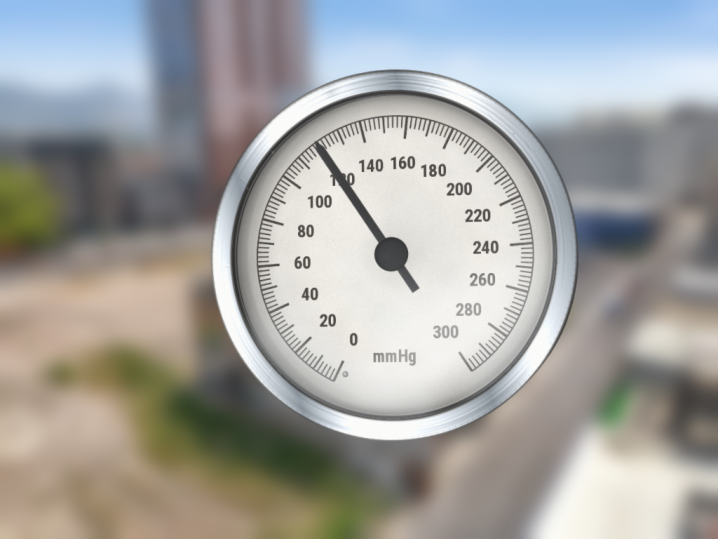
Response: 120 mmHg
